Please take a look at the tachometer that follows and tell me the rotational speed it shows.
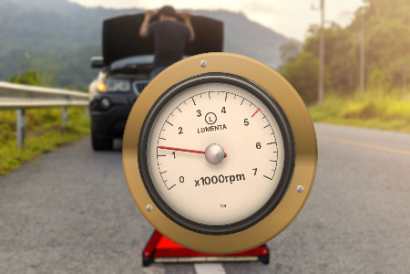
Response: 1250 rpm
